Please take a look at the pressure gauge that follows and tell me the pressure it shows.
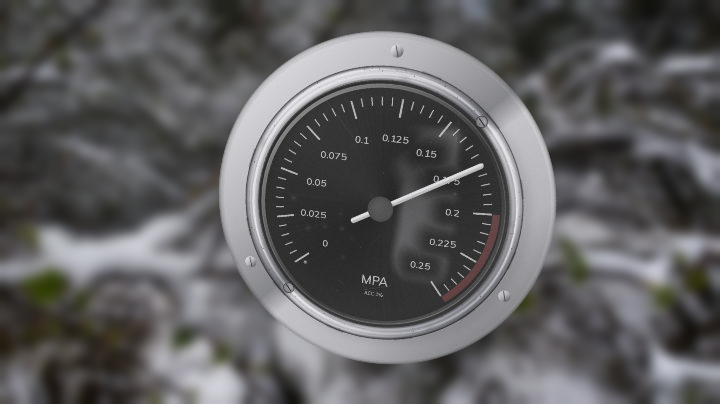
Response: 0.175 MPa
